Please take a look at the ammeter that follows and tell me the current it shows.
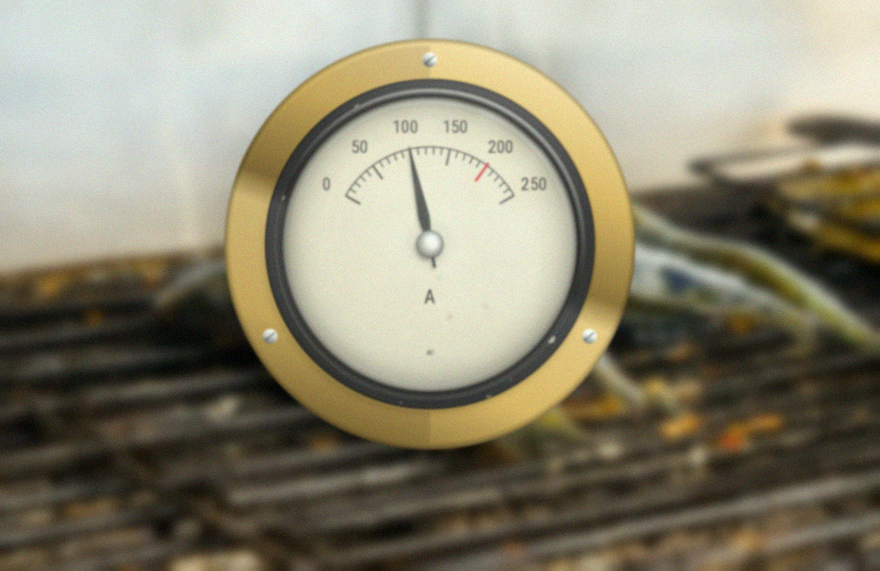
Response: 100 A
